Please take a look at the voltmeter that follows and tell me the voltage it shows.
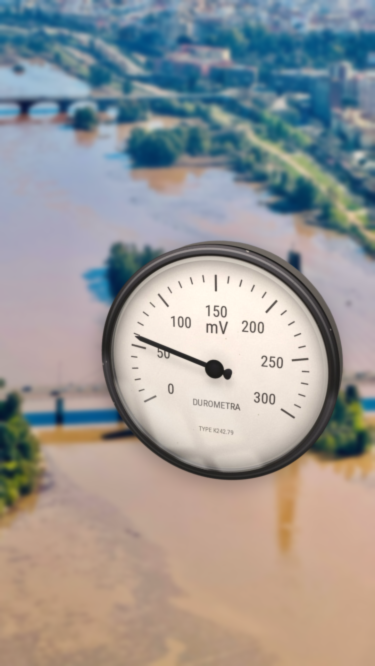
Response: 60 mV
